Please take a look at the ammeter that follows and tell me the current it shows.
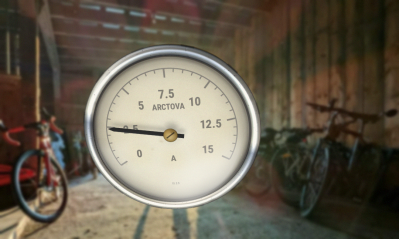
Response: 2.5 A
